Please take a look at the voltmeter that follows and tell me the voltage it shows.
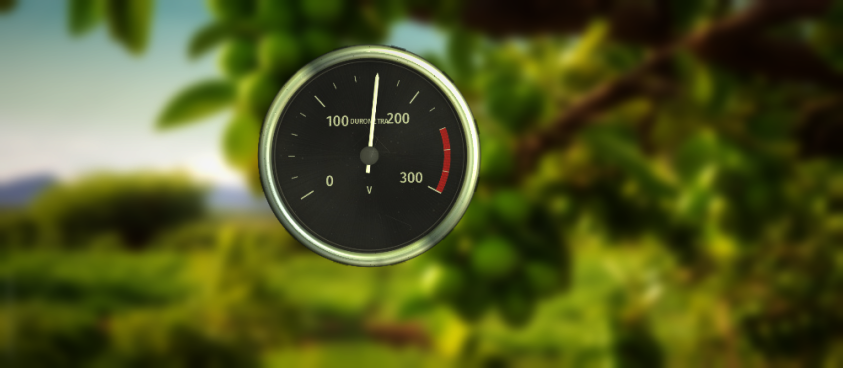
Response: 160 V
